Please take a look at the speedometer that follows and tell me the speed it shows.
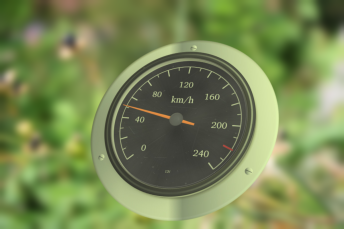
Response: 50 km/h
